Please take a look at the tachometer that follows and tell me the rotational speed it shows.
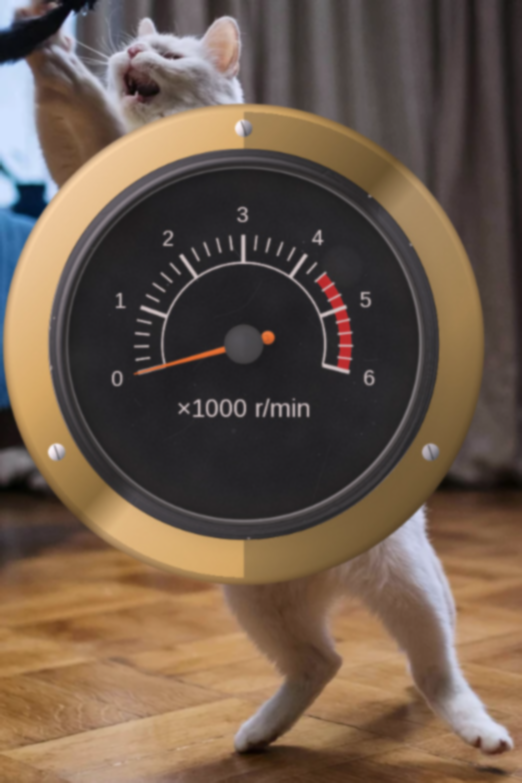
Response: 0 rpm
